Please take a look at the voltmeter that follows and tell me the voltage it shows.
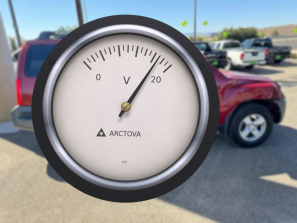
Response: 17 V
